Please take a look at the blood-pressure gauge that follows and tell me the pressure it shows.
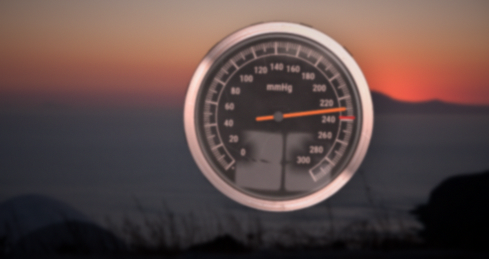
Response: 230 mmHg
